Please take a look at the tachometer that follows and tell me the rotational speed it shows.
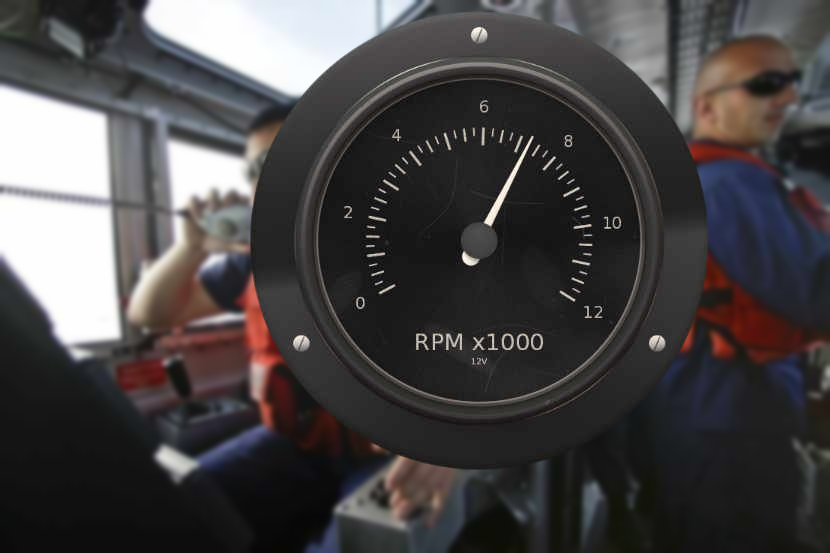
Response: 7250 rpm
